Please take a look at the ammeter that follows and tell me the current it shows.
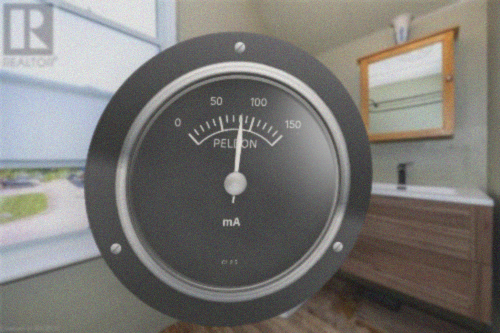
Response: 80 mA
